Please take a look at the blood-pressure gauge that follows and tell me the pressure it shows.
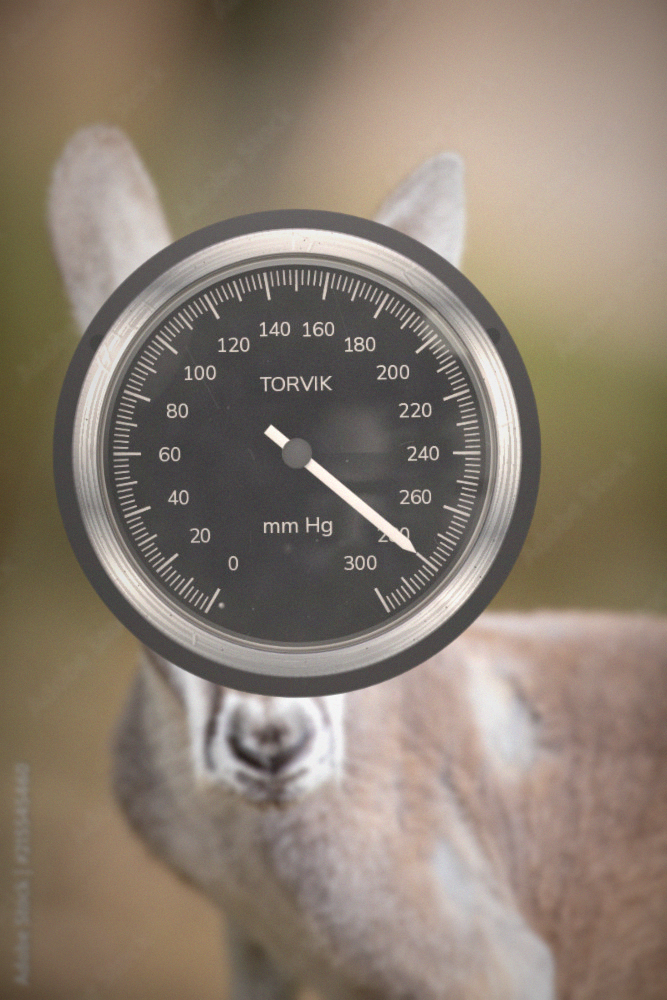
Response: 280 mmHg
